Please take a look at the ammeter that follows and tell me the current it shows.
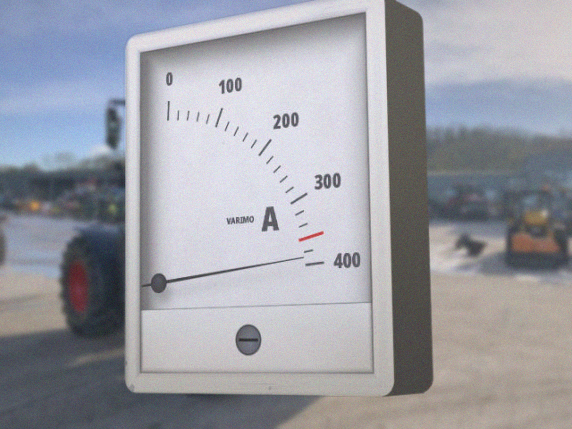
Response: 390 A
